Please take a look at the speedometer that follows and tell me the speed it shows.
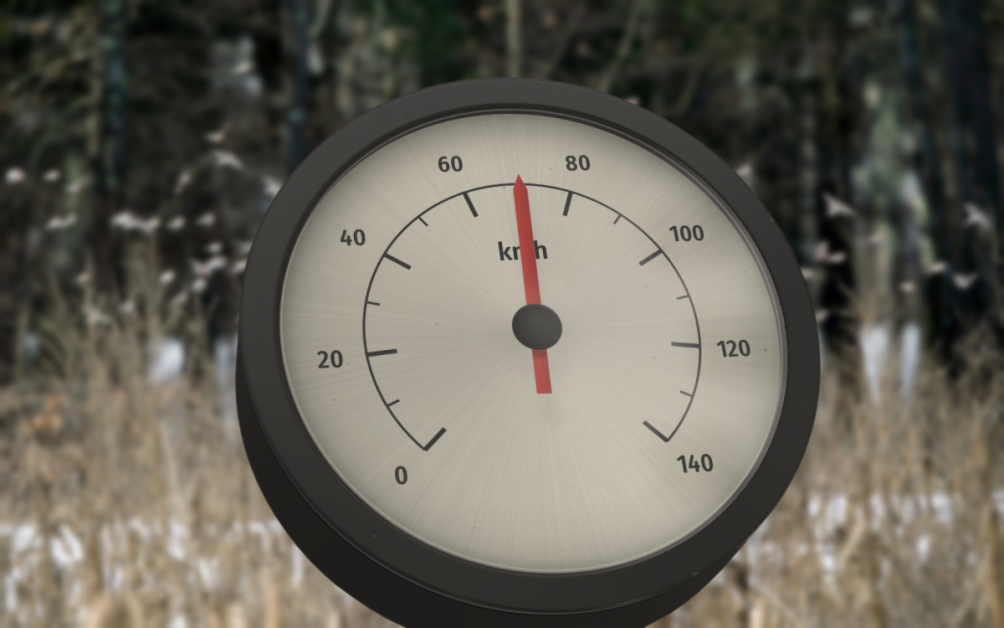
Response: 70 km/h
